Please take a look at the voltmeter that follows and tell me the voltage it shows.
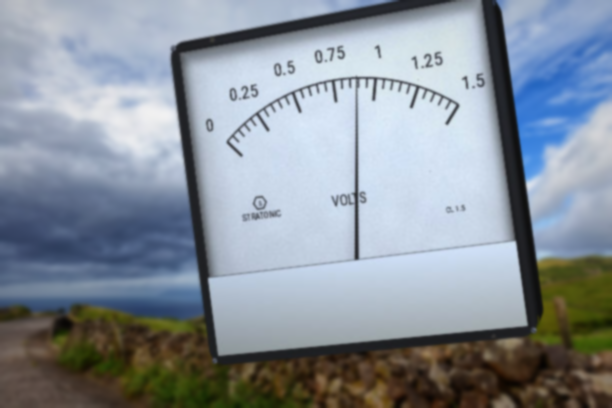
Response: 0.9 V
